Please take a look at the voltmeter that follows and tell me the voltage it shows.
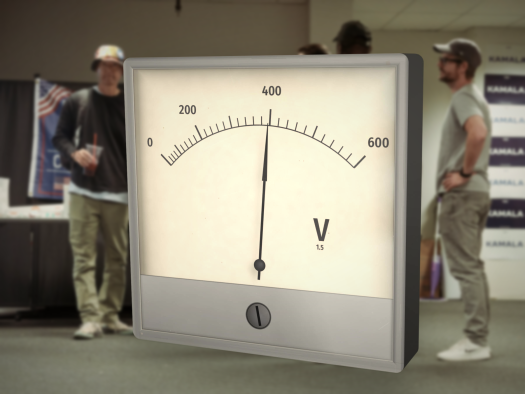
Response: 400 V
